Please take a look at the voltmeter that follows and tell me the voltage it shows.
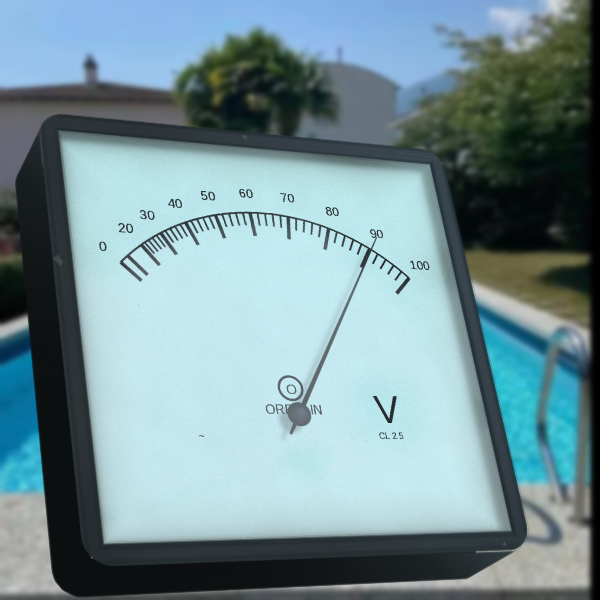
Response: 90 V
